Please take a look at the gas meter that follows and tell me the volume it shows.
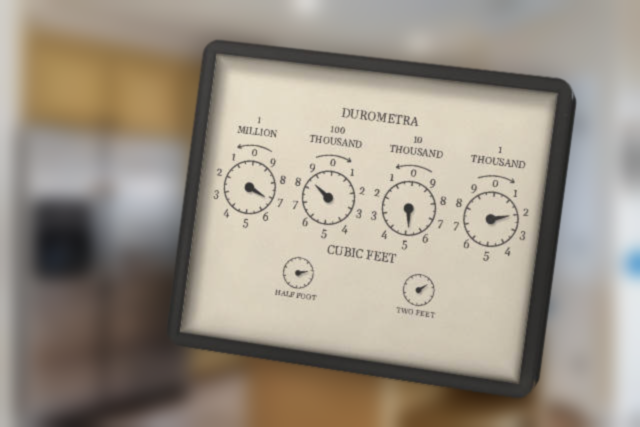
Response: 685200 ft³
